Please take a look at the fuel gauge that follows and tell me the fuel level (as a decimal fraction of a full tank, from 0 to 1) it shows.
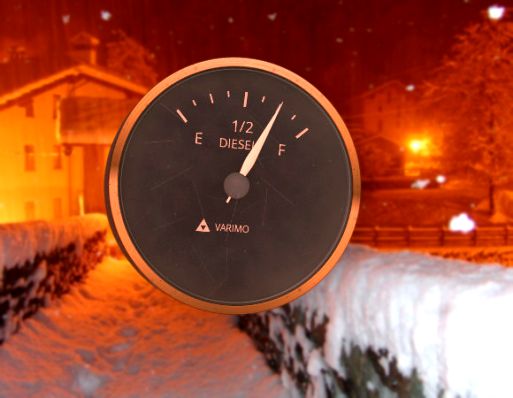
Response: 0.75
